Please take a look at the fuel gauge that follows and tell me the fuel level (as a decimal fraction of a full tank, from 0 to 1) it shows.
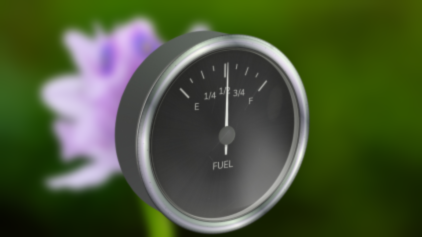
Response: 0.5
